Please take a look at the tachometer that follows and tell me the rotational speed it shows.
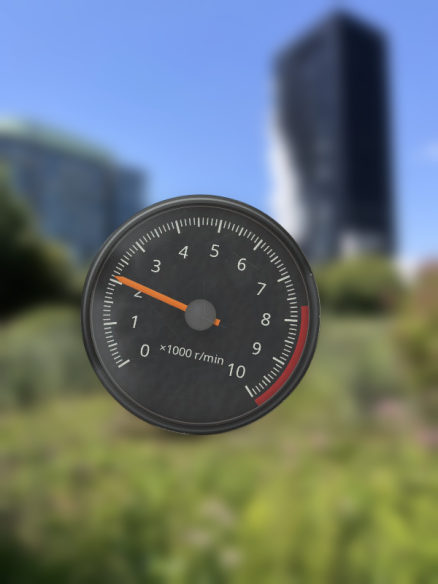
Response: 2100 rpm
